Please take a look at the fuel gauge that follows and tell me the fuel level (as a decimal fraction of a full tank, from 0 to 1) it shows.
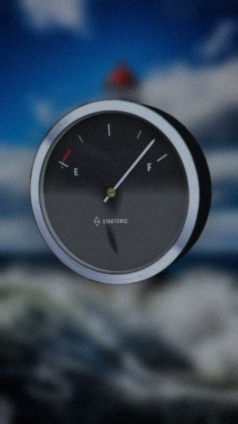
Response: 0.875
